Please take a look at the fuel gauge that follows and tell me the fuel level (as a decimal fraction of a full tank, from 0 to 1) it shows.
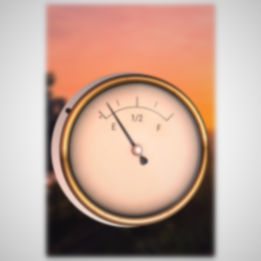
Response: 0.125
